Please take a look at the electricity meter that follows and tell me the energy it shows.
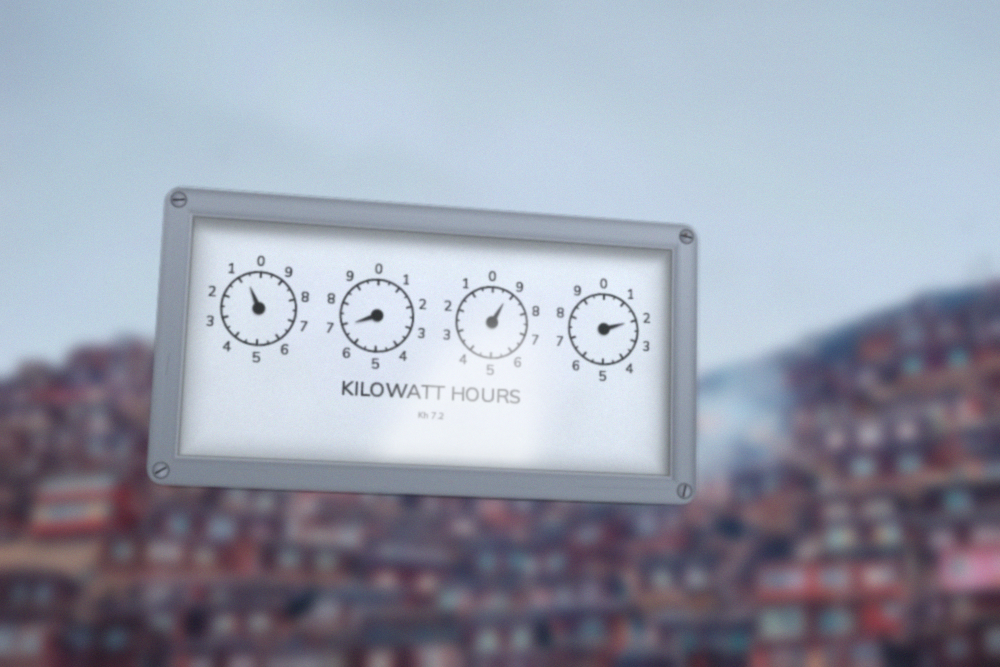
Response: 692 kWh
